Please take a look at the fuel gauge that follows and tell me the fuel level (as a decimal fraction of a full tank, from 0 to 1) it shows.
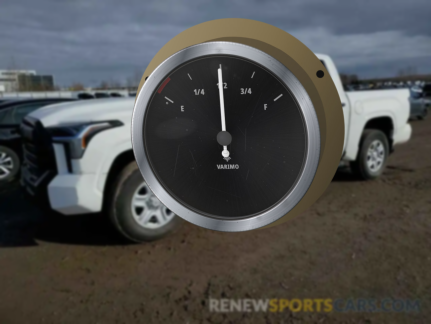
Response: 0.5
